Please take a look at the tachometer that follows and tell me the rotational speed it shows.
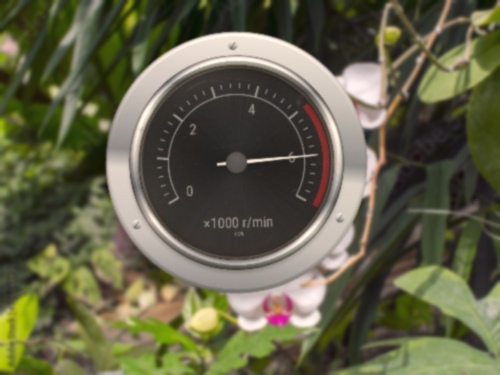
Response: 6000 rpm
